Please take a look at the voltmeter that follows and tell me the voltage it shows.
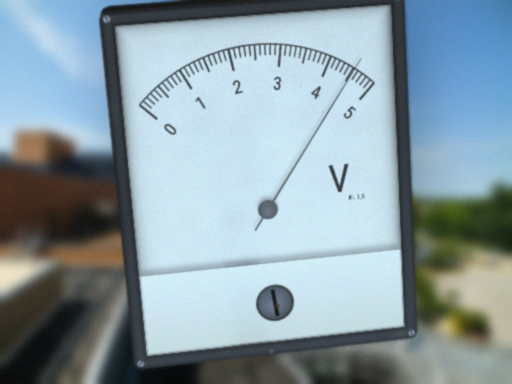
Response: 4.5 V
